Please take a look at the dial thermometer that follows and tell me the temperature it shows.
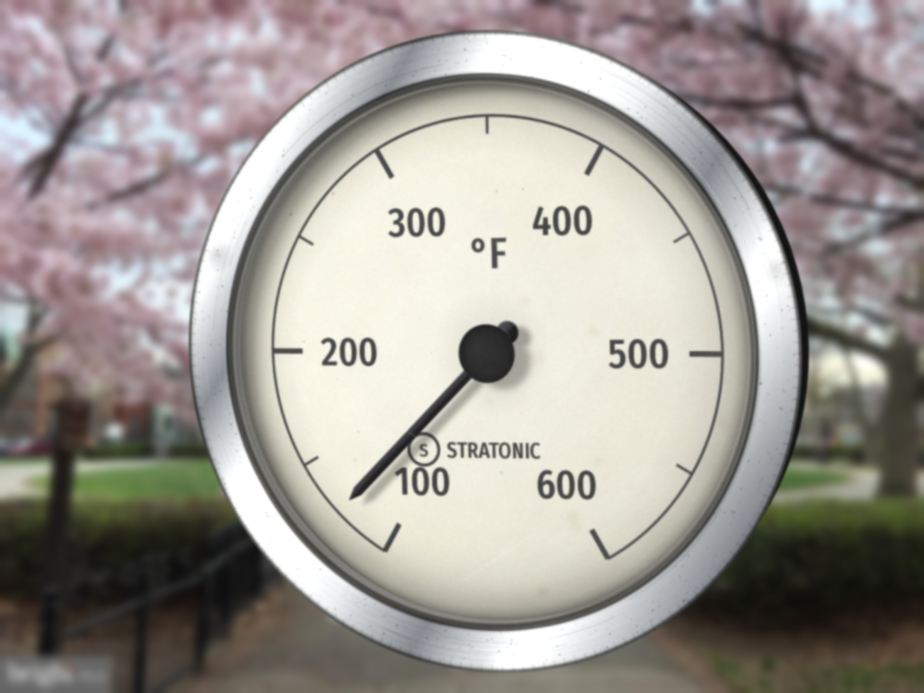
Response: 125 °F
